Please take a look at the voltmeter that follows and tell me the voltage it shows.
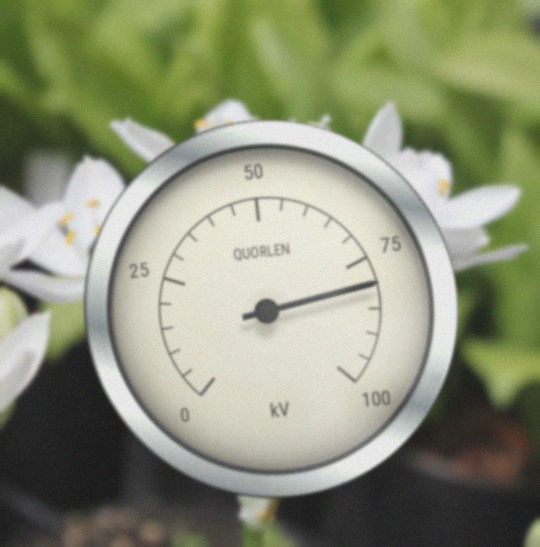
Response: 80 kV
